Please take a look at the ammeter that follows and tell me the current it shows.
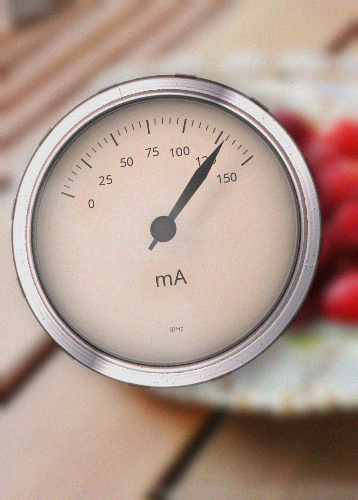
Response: 130 mA
